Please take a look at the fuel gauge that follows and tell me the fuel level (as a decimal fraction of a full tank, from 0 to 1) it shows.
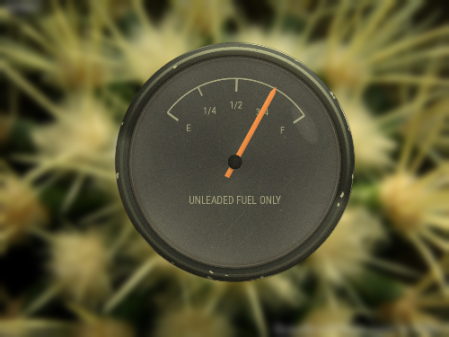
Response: 0.75
